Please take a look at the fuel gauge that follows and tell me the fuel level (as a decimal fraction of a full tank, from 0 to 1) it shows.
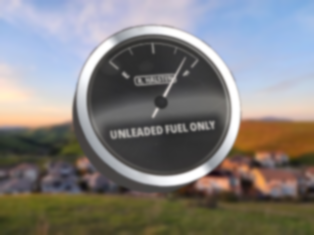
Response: 0.875
